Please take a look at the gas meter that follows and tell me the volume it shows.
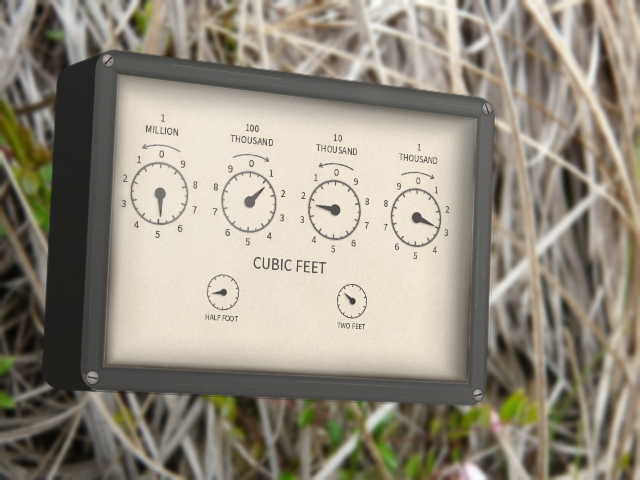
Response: 512300 ft³
